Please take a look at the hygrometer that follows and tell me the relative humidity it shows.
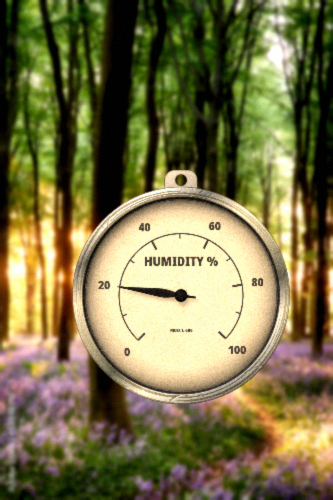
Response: 20 %
